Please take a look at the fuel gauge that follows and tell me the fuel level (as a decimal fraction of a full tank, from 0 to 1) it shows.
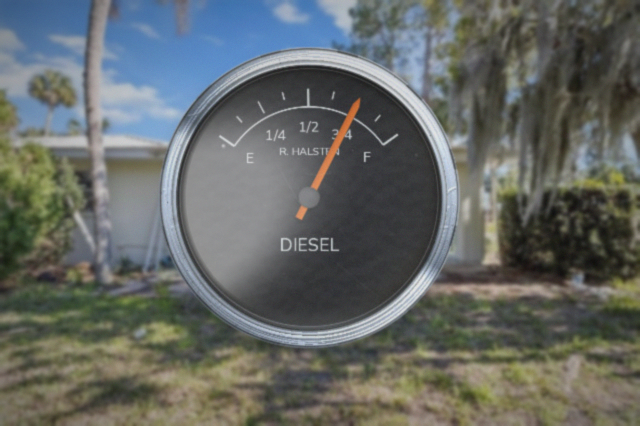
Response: 0.75
